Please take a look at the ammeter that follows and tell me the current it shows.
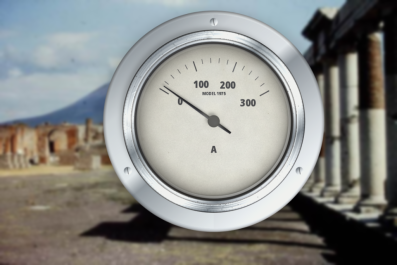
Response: 10 A
